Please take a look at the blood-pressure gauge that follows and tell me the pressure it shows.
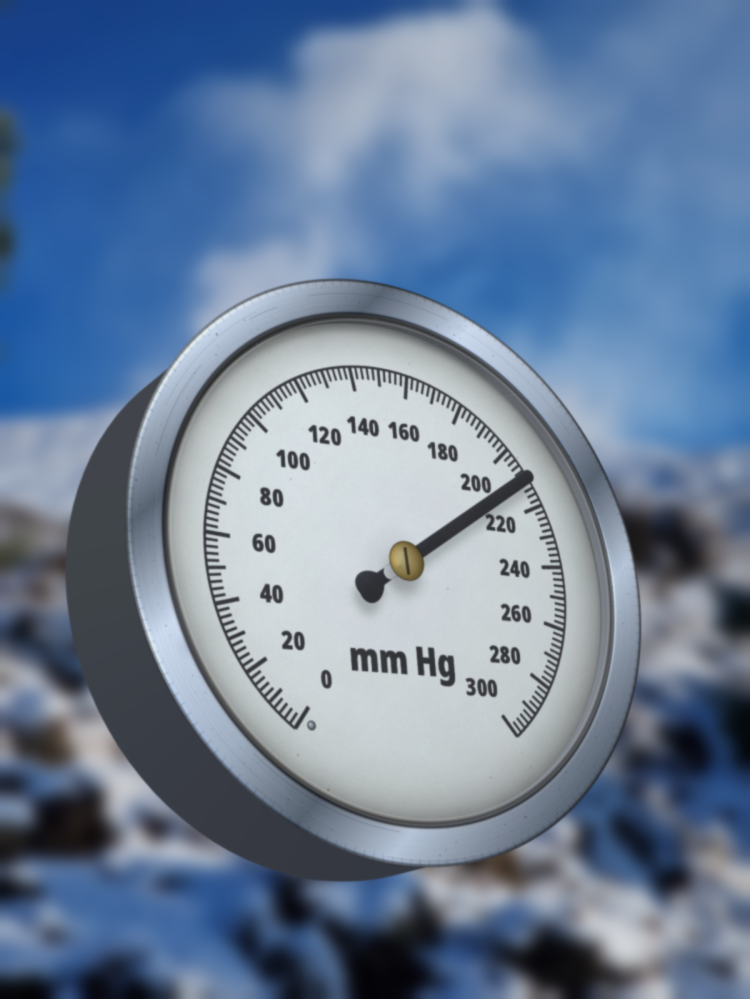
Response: 210 mmHg
